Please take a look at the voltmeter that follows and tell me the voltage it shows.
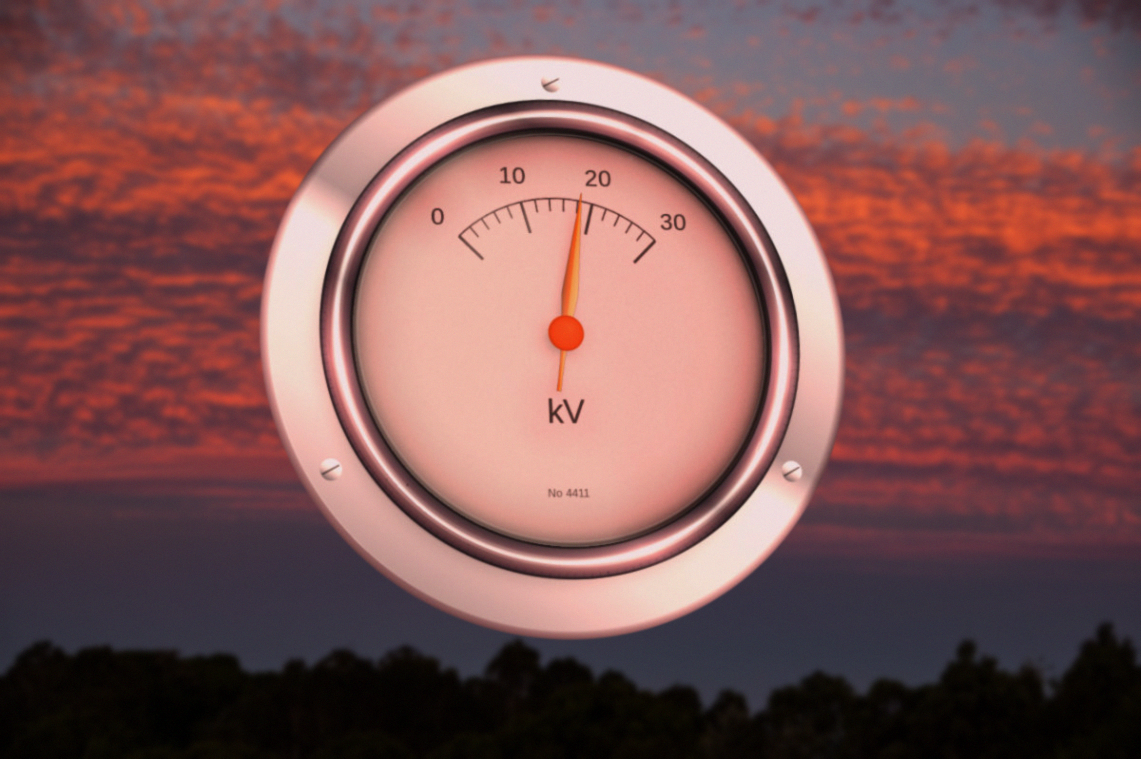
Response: 18 kV
